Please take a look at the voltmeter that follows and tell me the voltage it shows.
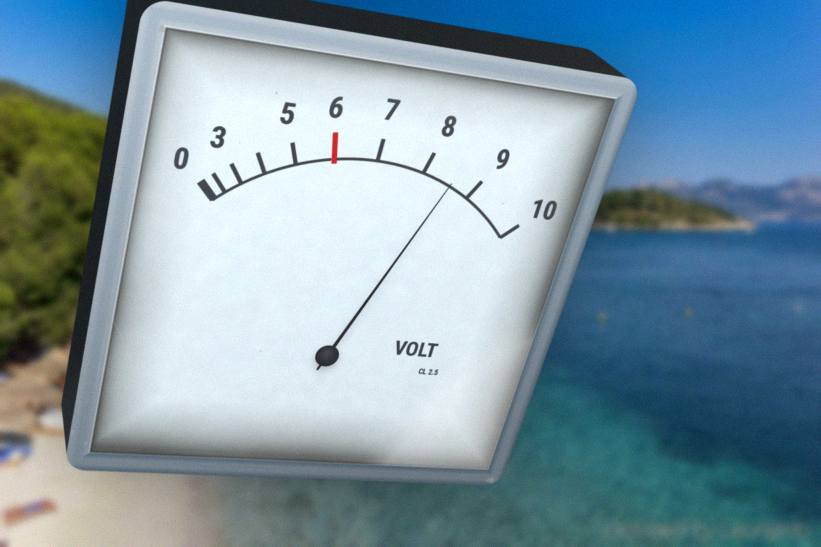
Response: 8.5 V
